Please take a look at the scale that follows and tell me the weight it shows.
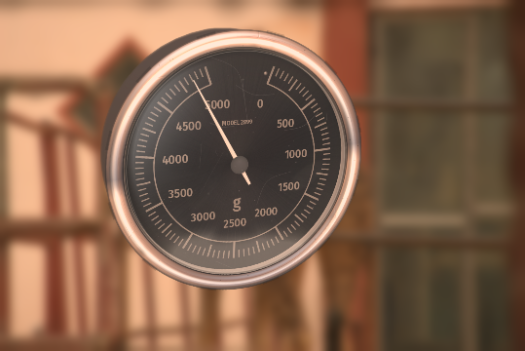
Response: 4850 g
